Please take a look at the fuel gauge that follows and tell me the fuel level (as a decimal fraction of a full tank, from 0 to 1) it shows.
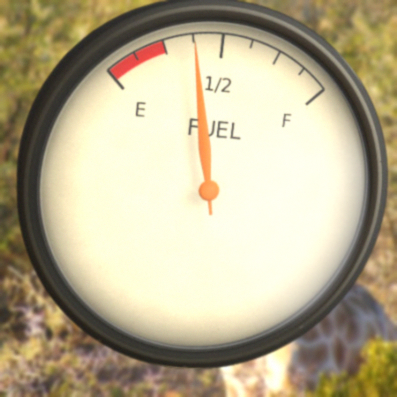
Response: 0.375
